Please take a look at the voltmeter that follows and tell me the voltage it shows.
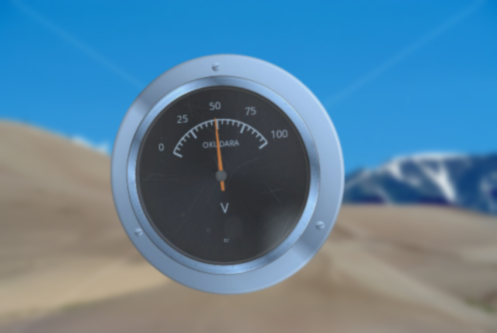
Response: 50 V
